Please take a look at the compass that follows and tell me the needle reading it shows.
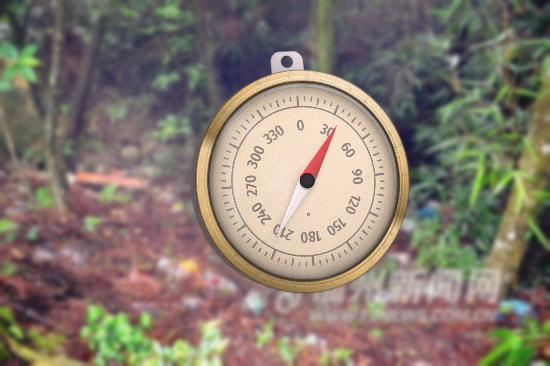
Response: 35 °
